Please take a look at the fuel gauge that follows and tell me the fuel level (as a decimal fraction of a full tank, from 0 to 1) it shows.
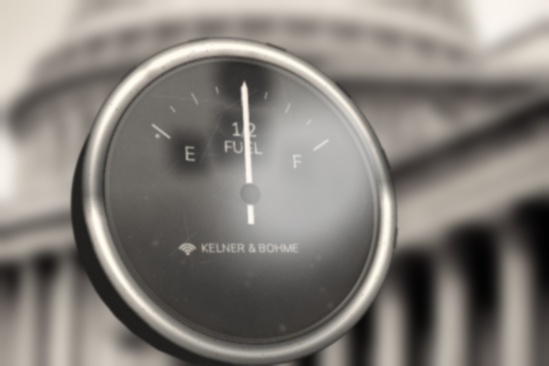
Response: 0.5
